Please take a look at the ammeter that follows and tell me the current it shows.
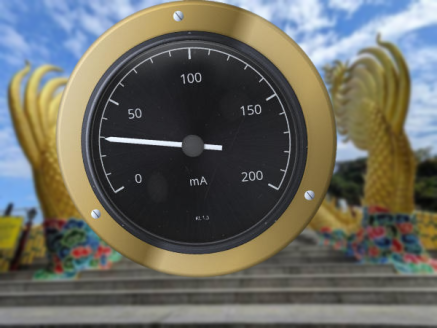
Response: 30 mA
